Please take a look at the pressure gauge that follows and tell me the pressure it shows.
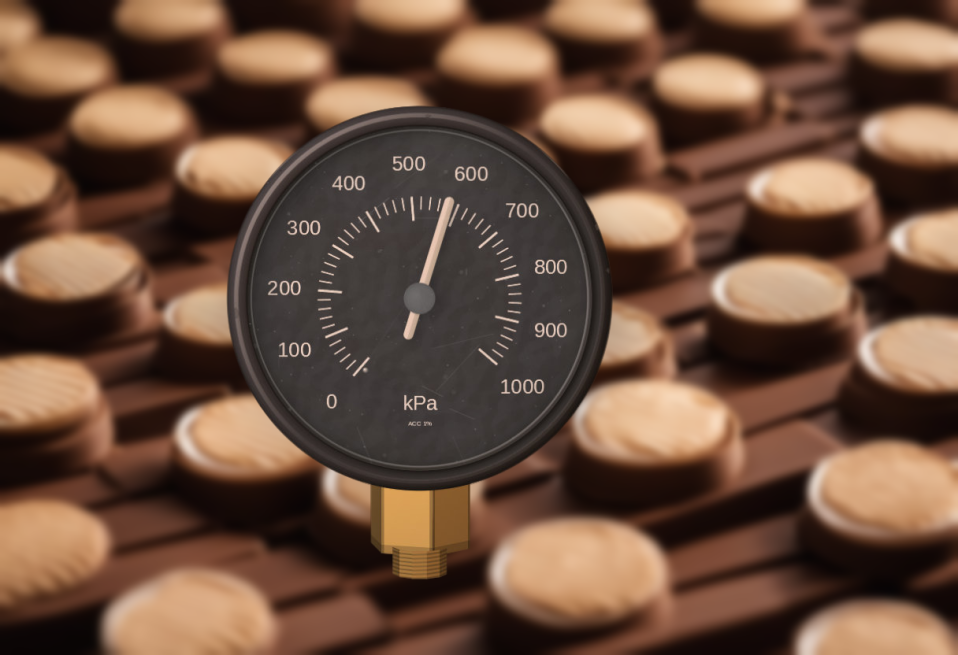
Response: 580 kPa
